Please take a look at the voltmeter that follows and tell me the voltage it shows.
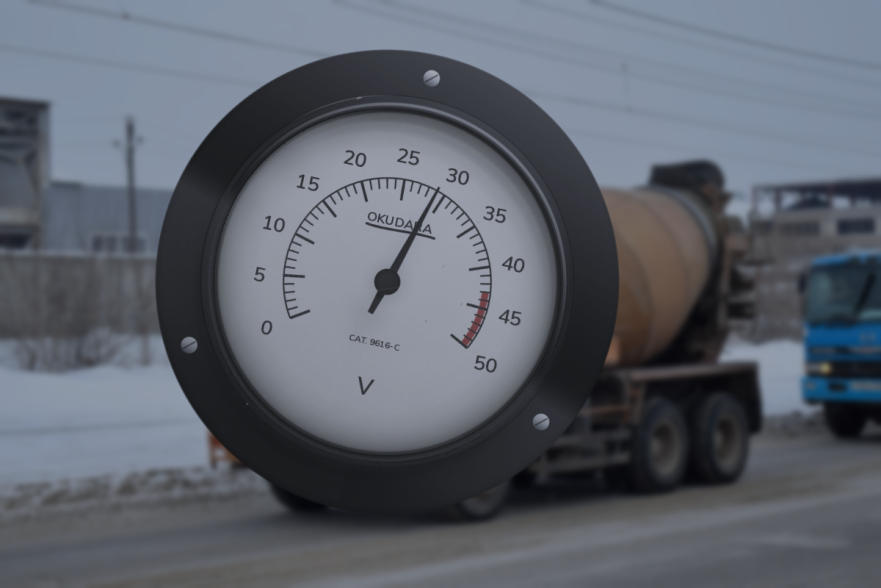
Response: 29 V
